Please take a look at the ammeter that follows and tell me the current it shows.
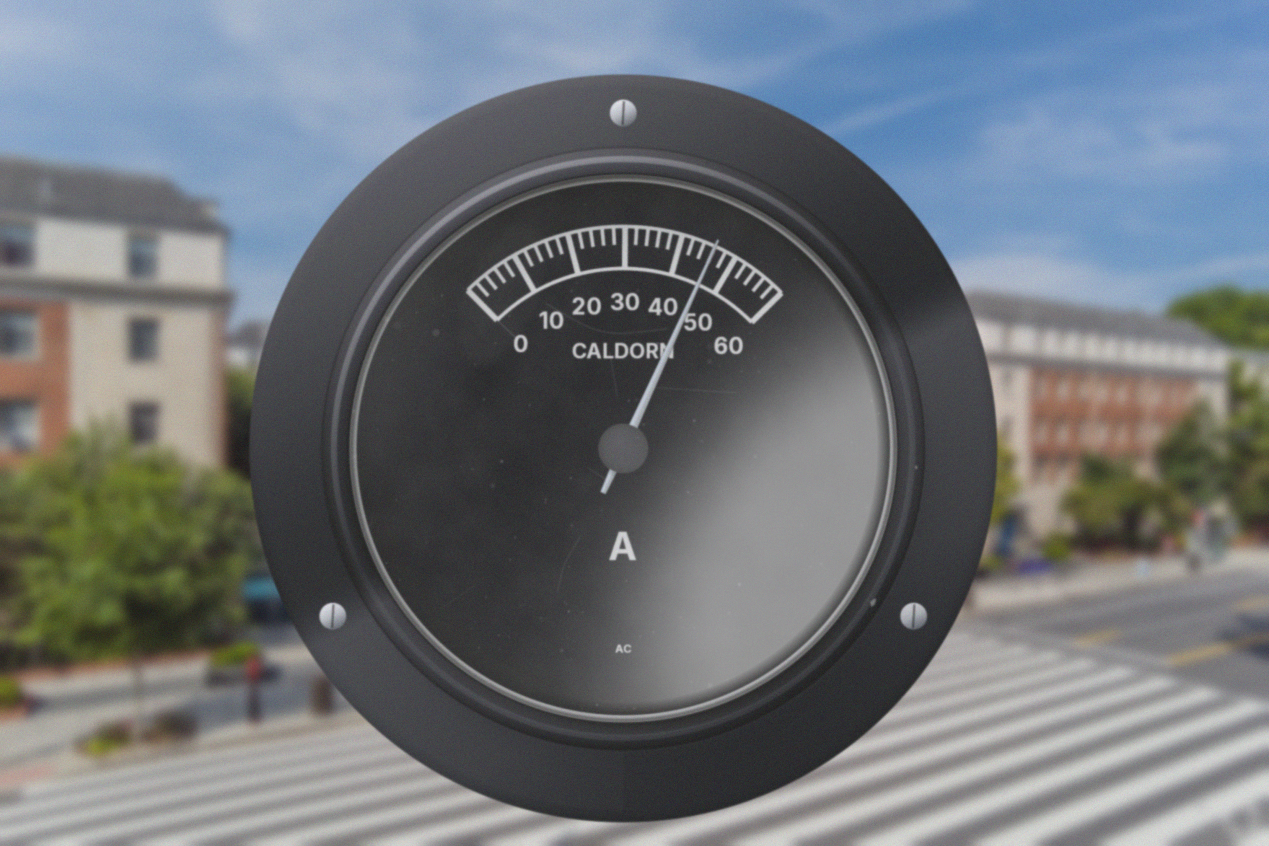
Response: 46 A
